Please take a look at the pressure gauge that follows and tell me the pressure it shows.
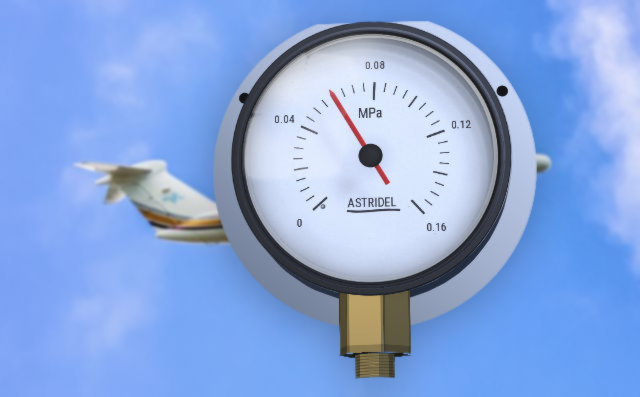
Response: 0.06 MPa
